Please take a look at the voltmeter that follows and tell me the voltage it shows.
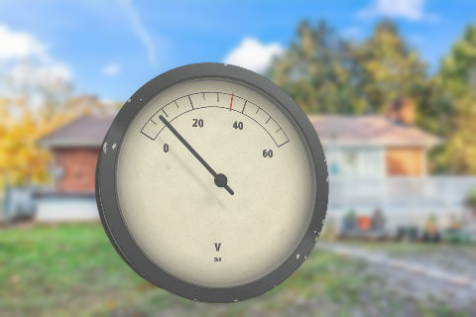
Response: 7.5 V
